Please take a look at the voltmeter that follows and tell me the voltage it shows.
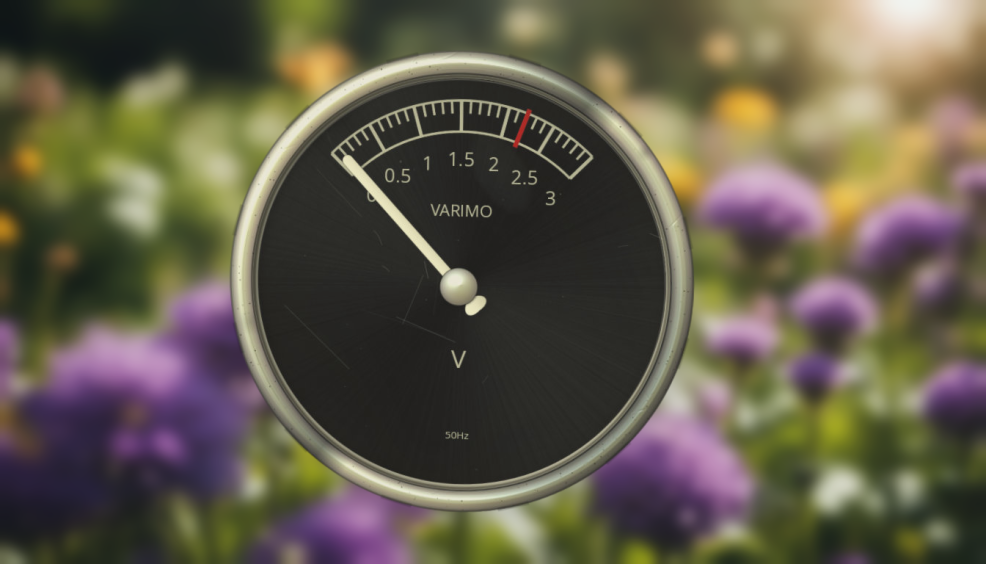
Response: 0.1 V
